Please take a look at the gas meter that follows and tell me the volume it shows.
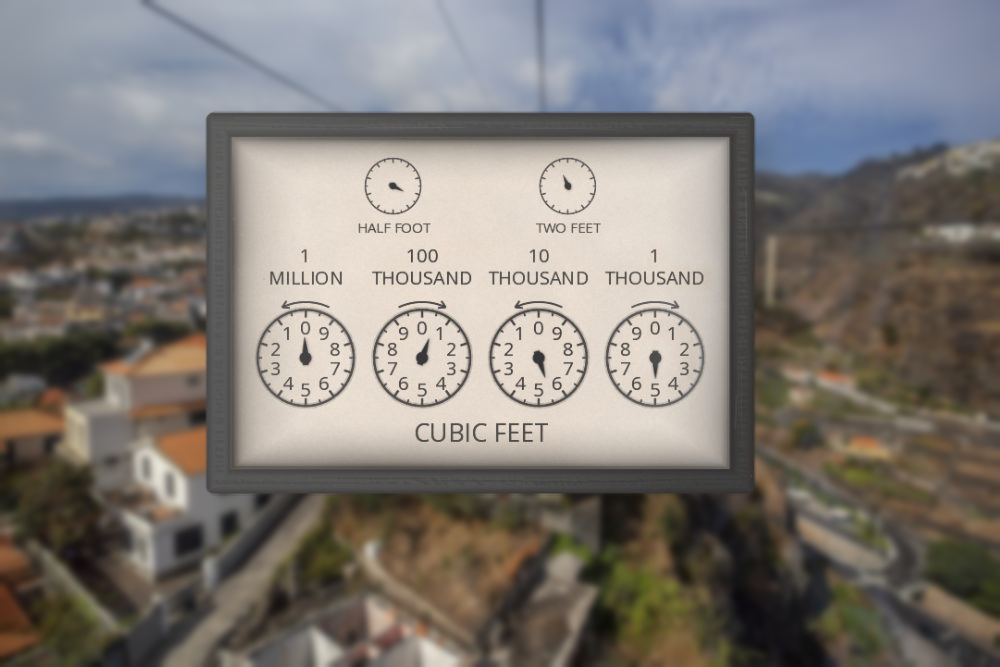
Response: 5500 ft³
